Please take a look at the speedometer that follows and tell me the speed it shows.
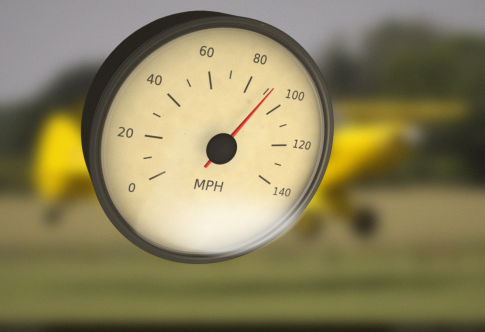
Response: 90 mph
